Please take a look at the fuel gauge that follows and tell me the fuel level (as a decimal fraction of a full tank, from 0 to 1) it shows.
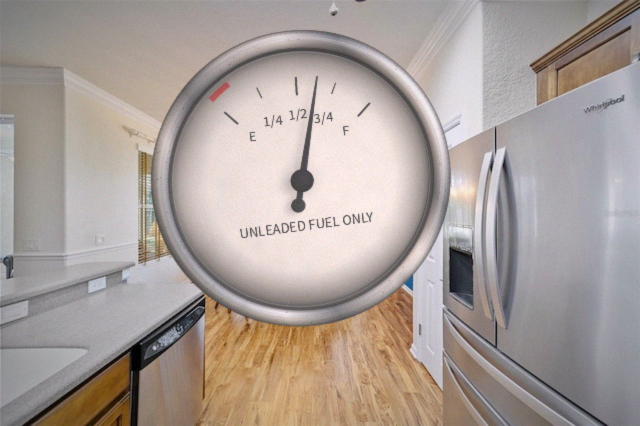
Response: 0.625
